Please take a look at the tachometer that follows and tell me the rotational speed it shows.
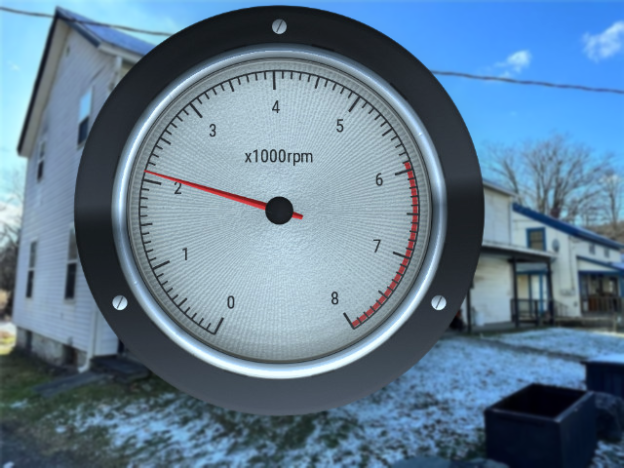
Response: 2100 rpm
